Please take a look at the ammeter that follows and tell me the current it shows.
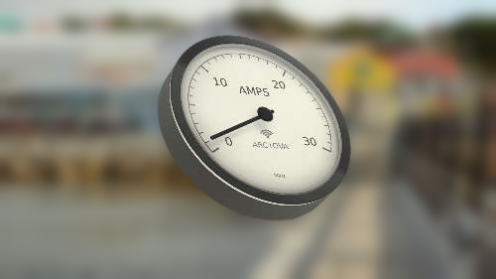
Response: 1 A
